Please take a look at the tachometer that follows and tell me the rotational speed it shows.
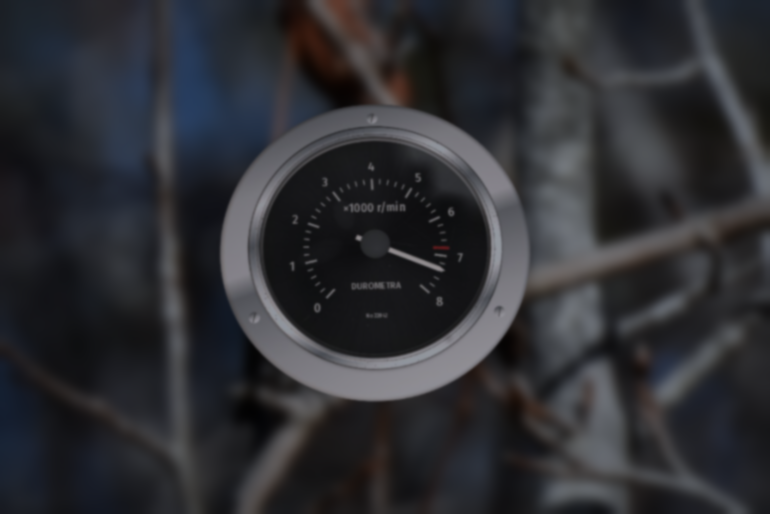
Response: 7400 rpm
